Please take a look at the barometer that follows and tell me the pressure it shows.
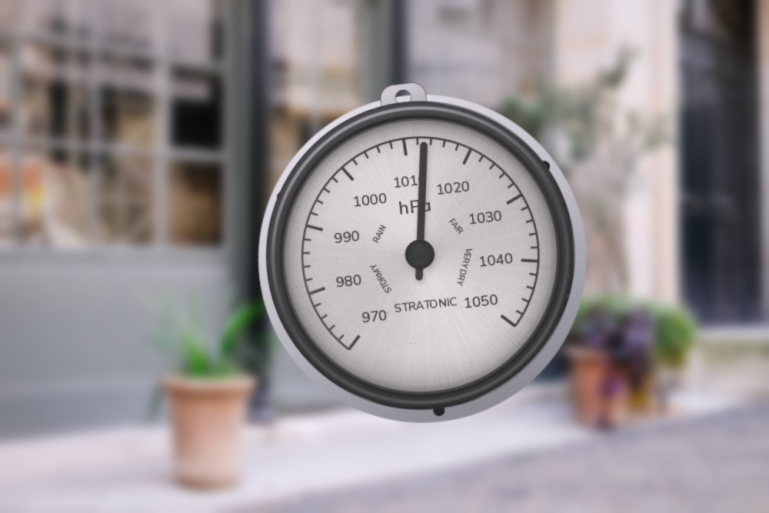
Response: 1013 hPa
